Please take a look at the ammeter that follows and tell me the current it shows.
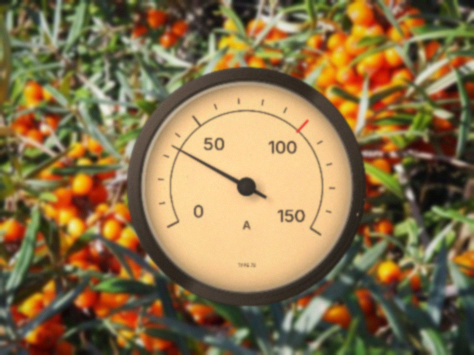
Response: 35 A
